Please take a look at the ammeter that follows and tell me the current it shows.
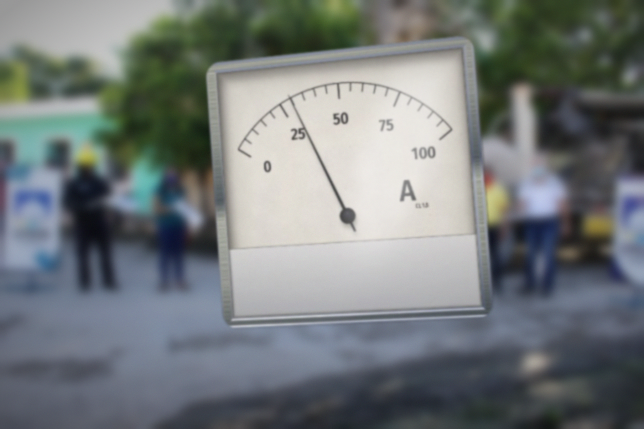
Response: 30 A
